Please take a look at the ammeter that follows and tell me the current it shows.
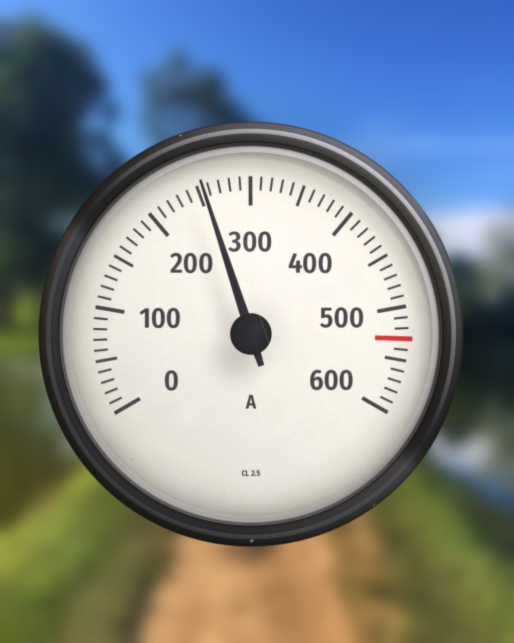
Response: 255 A
